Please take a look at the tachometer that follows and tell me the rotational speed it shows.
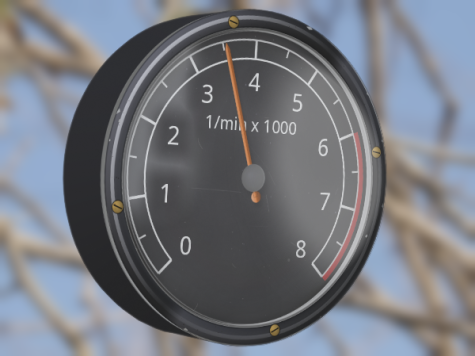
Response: 3500 rpm
